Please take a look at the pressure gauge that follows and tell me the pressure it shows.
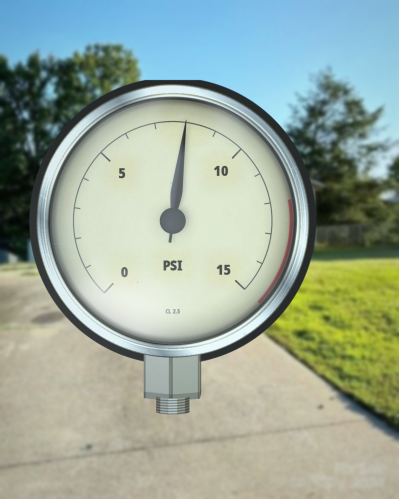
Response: 8 psi
